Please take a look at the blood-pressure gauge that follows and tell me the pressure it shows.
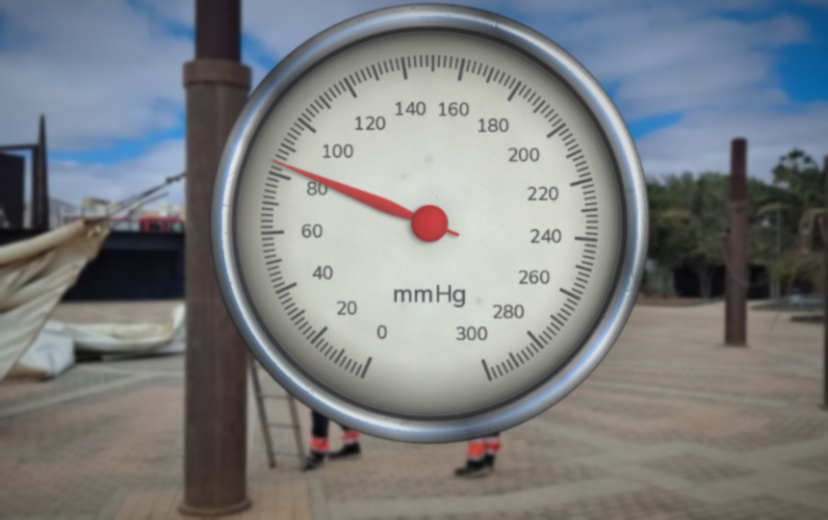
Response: 84 mmHg
